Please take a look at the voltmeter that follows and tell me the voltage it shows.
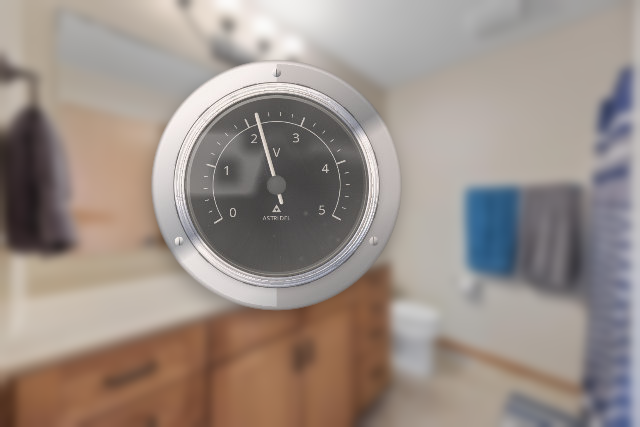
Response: 2.2 V
